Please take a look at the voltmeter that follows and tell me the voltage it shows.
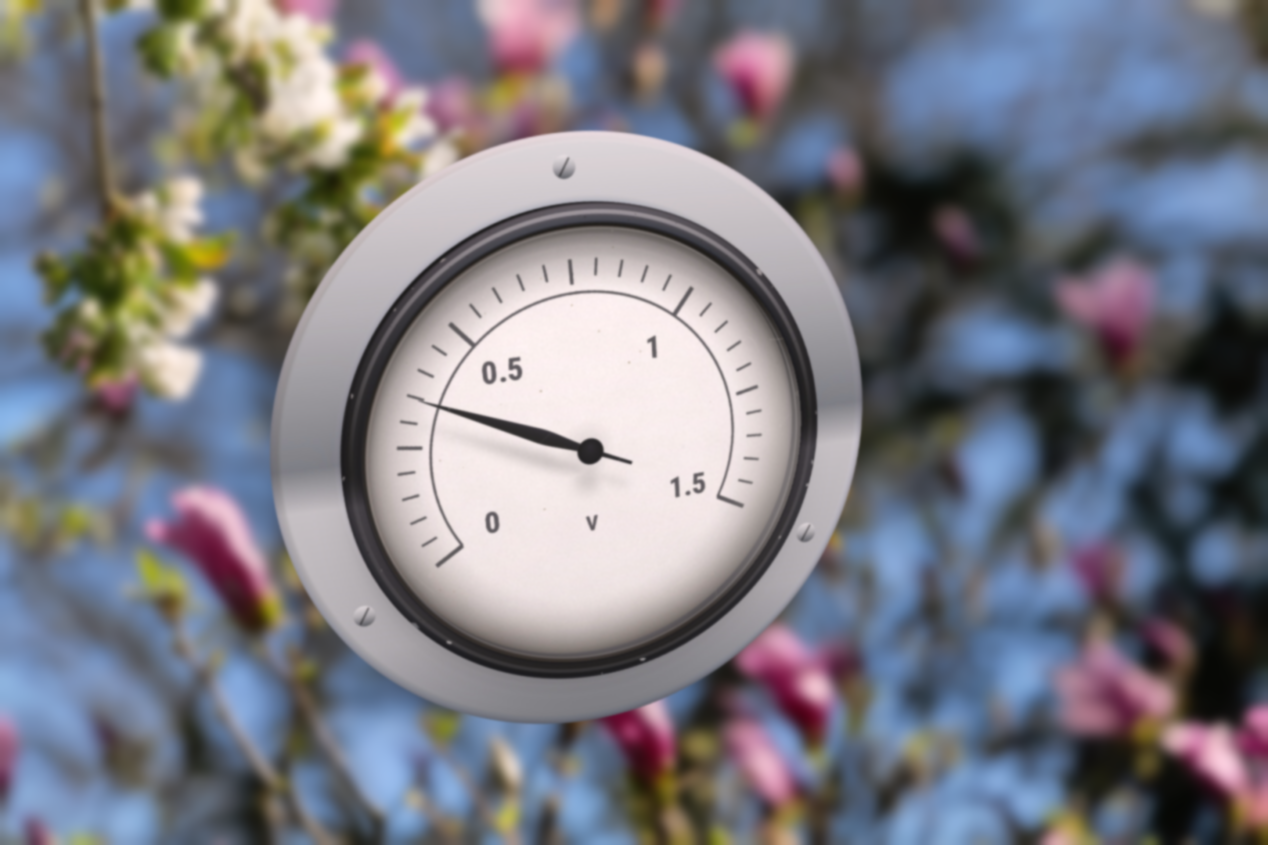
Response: 0.35 V
